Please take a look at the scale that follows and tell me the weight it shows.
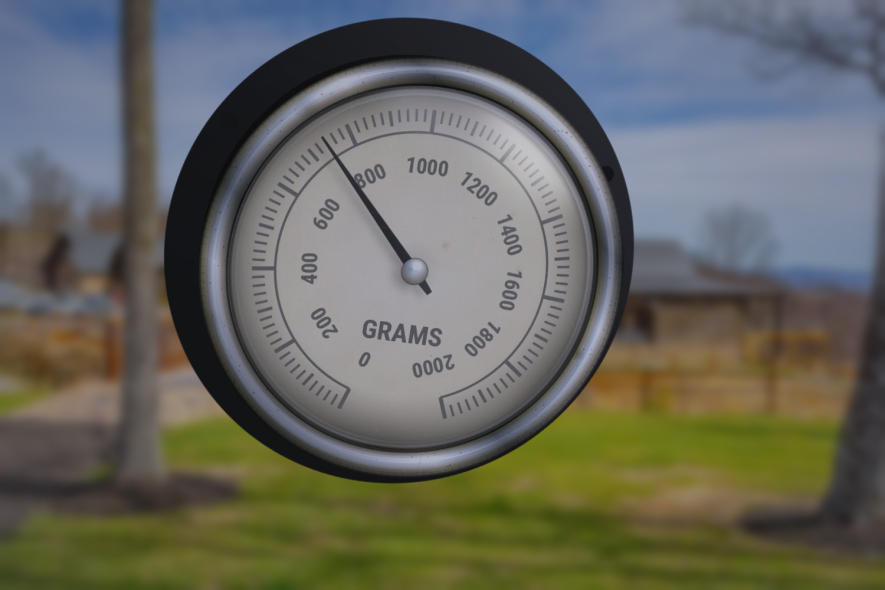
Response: 740 g
